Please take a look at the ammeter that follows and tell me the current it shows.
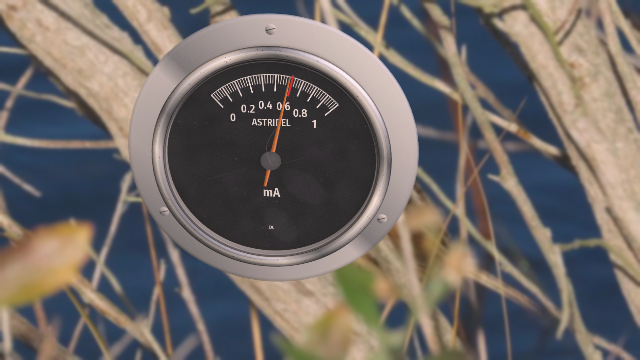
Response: 0.6 mA
